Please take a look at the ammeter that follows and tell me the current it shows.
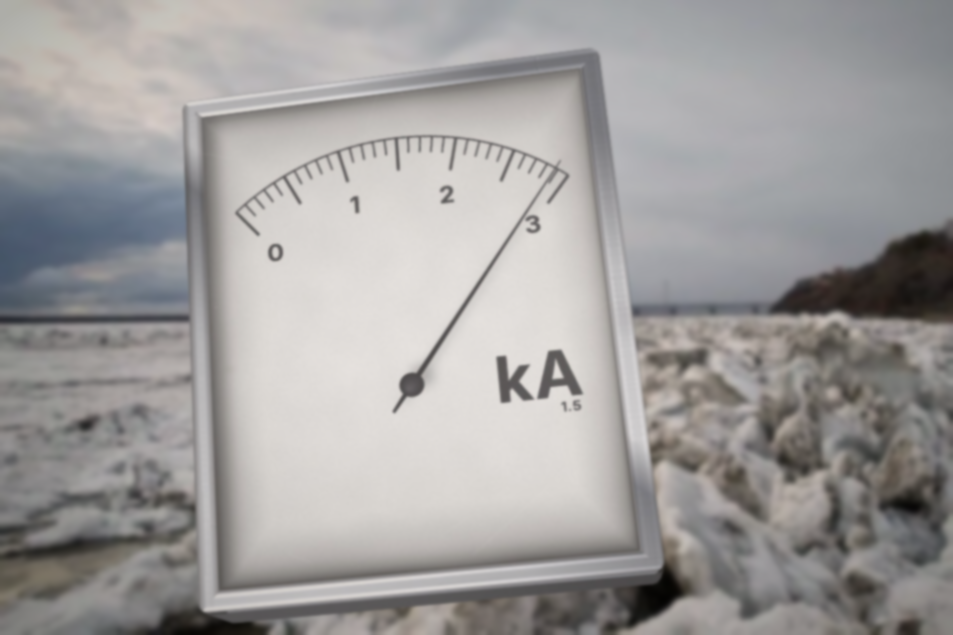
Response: 2.9 kA
